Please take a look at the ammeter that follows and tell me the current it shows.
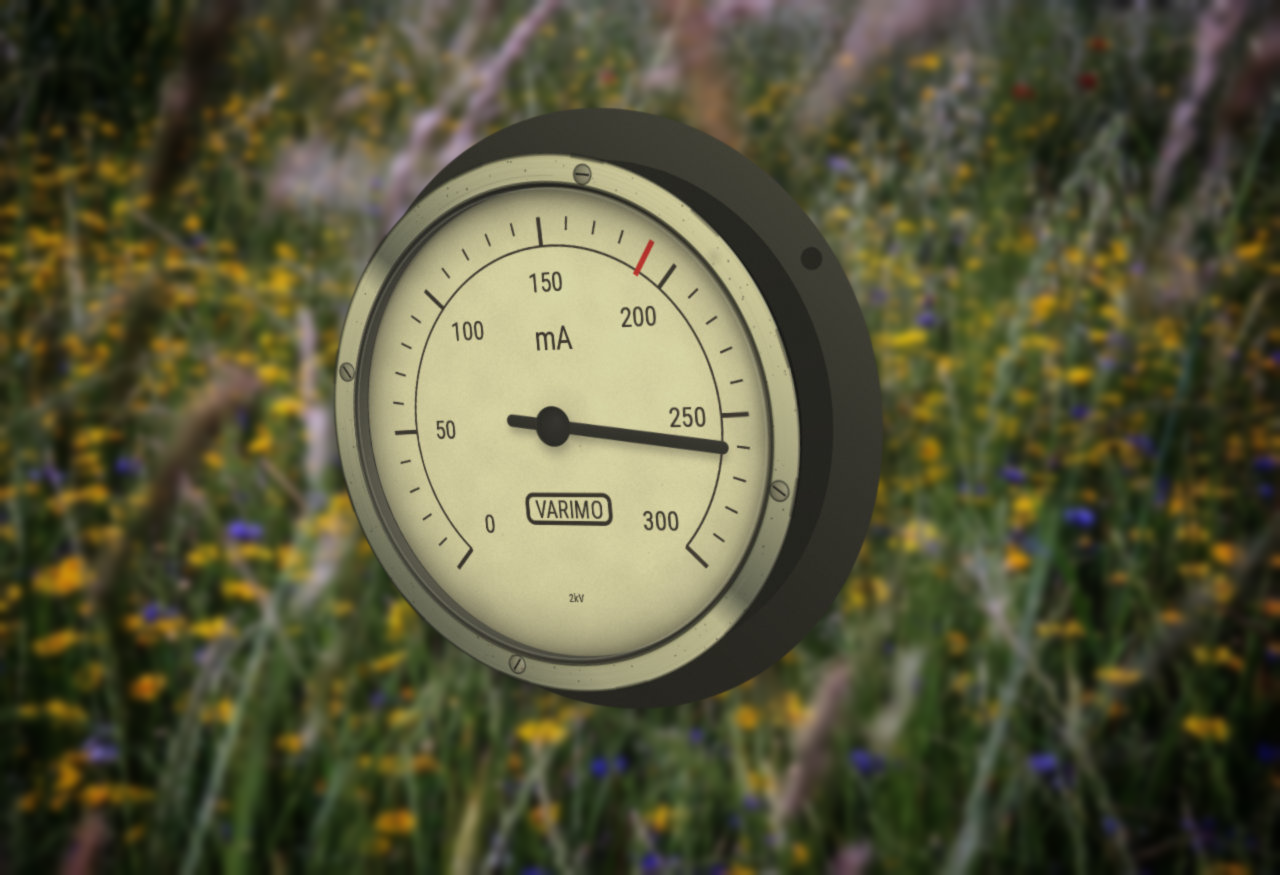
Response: 260 mA
